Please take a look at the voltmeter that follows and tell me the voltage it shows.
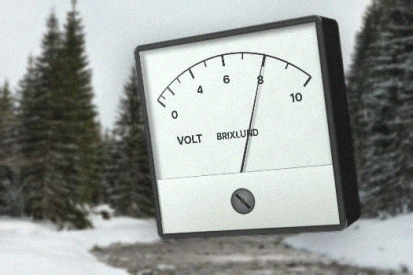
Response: 8 V
